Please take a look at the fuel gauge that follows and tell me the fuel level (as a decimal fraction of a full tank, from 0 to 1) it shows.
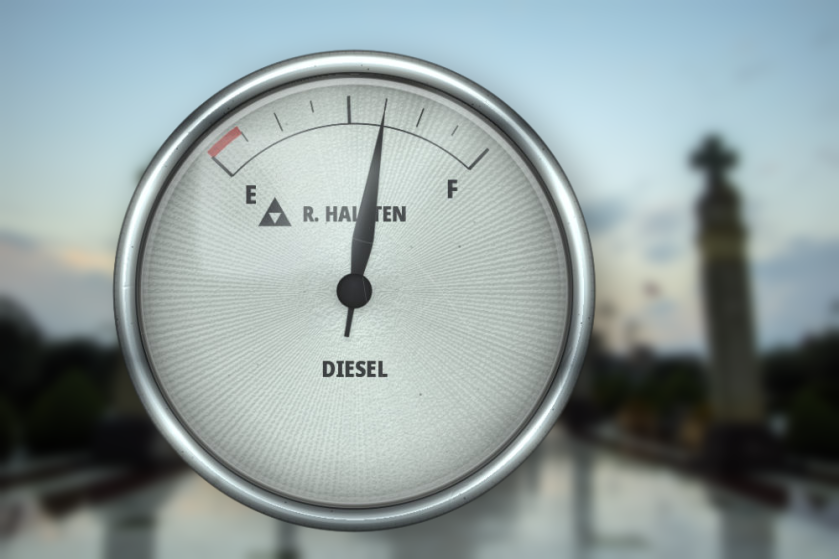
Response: 0.625
